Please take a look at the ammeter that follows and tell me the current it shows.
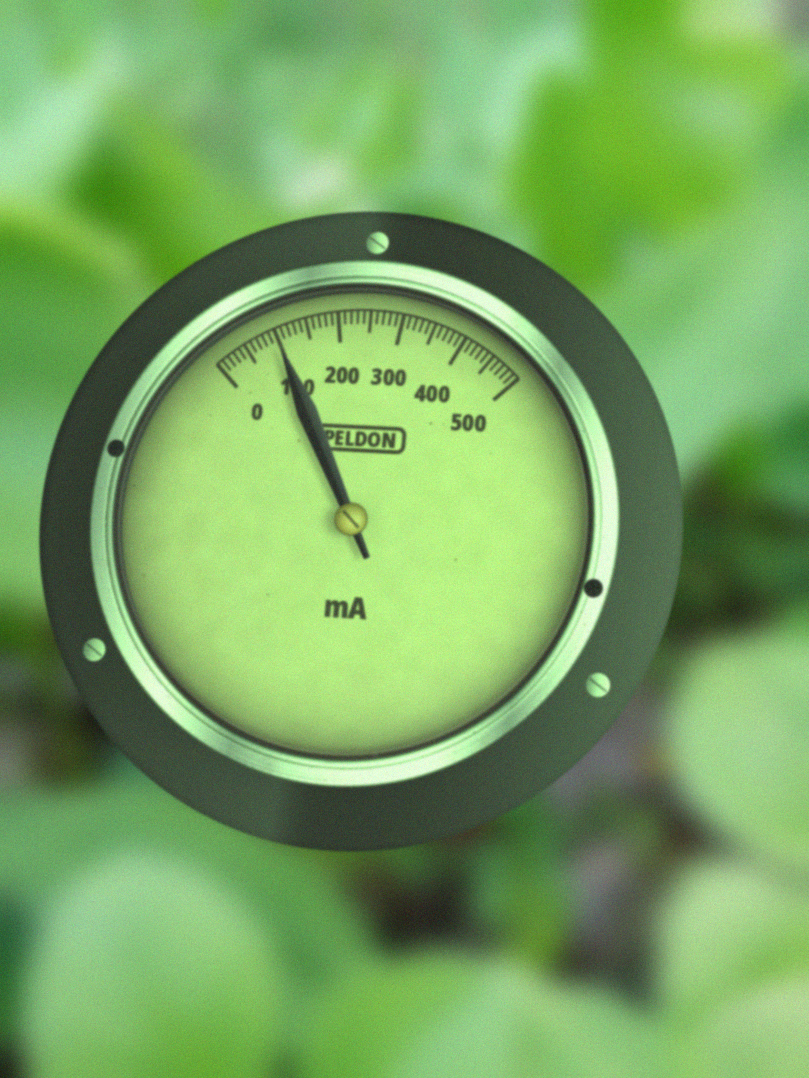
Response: 100 mA
